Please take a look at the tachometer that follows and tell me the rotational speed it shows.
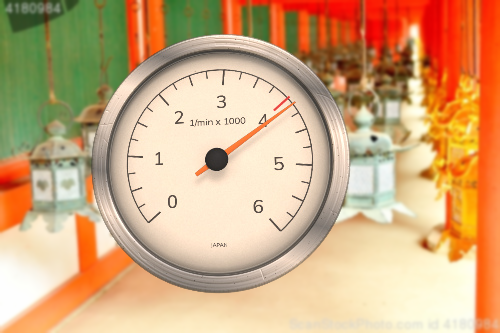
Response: 4125 rpm
